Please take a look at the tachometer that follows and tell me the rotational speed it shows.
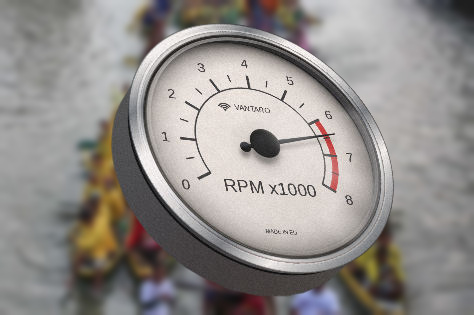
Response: 6500 rpm
